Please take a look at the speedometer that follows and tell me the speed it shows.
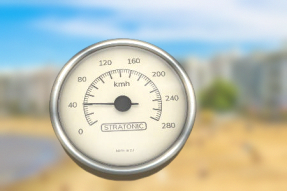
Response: 40 km/h
